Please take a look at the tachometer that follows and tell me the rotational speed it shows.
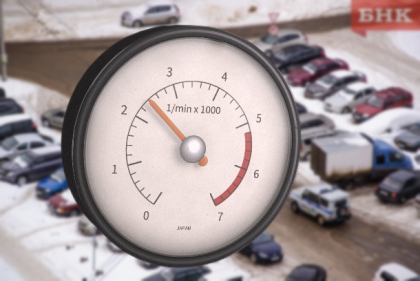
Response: 2400 rpm
